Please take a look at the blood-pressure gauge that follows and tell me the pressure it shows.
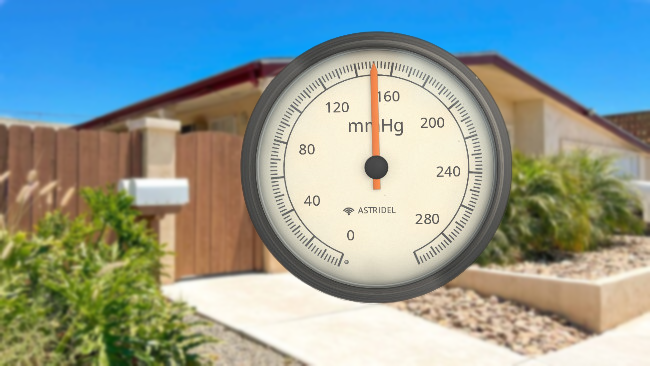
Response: 150 mmHg
